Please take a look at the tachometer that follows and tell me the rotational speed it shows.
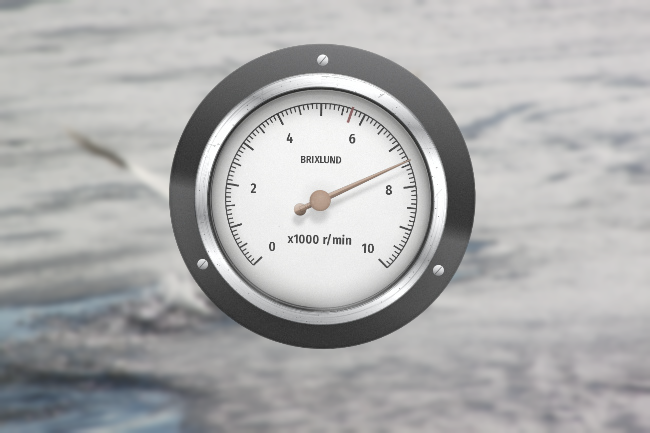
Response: 7400 rpm
